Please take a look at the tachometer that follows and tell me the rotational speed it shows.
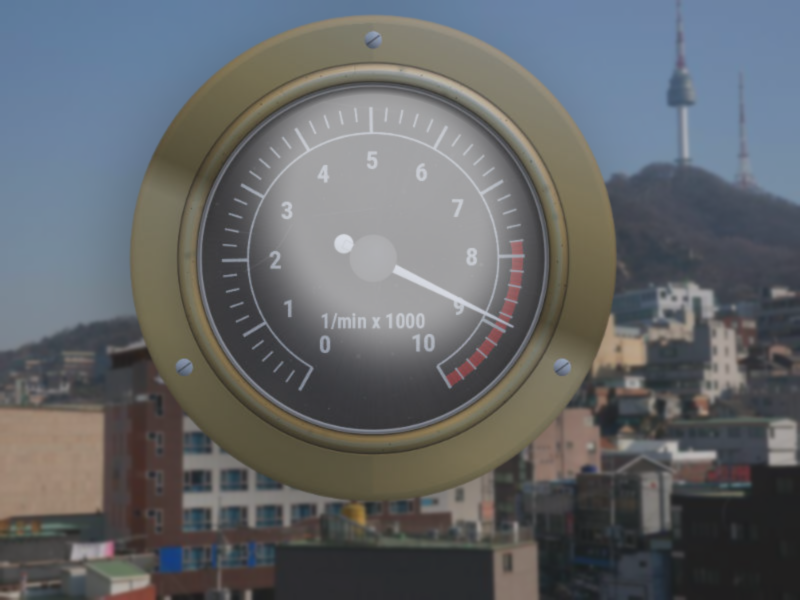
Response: 8900 rpm
